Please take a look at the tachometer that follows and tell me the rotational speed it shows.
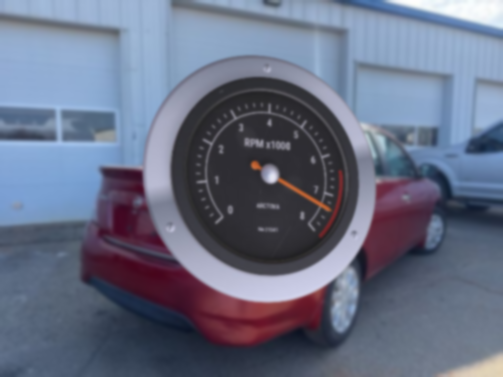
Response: 7400 rpm
